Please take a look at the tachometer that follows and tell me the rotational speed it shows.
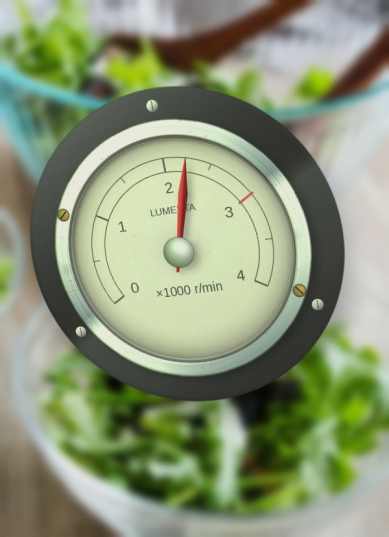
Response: 2250 rpm
